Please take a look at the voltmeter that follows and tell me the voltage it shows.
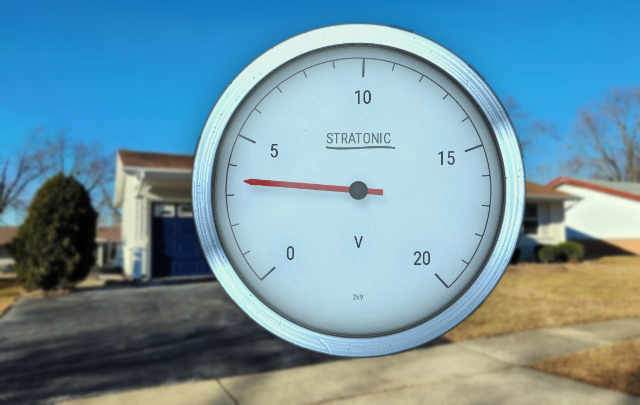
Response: 3.5 V
